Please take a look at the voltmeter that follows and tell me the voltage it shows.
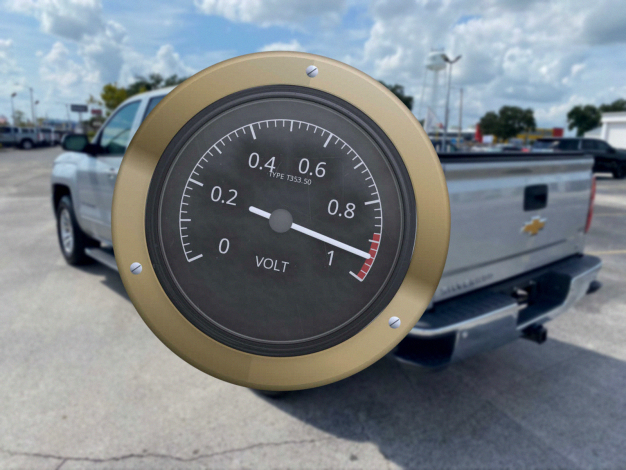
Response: 0.94 V
